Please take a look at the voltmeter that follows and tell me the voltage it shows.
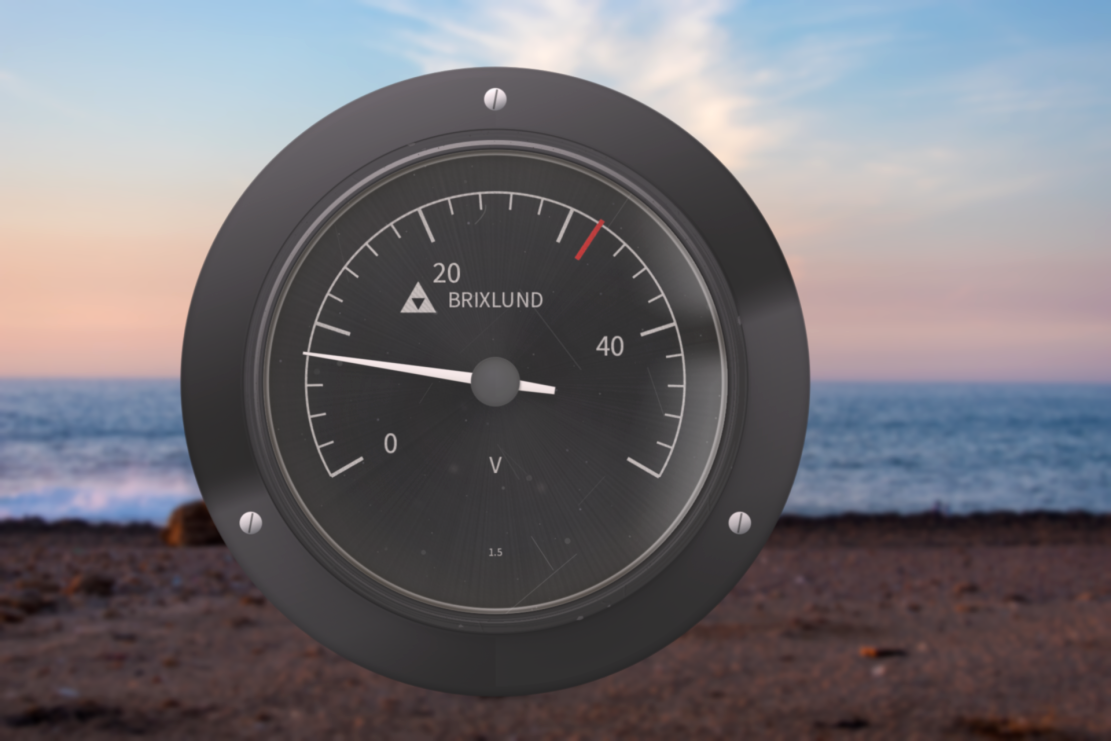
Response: 8 V
